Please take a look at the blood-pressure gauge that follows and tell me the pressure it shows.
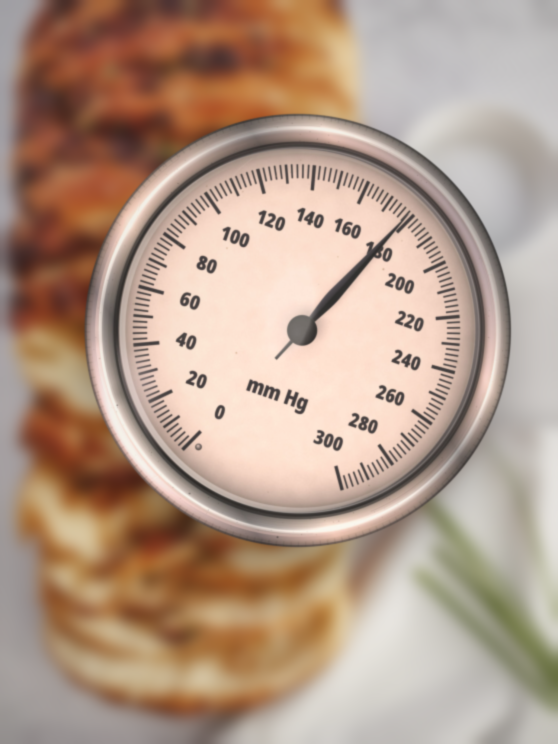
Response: 178 mmHg
